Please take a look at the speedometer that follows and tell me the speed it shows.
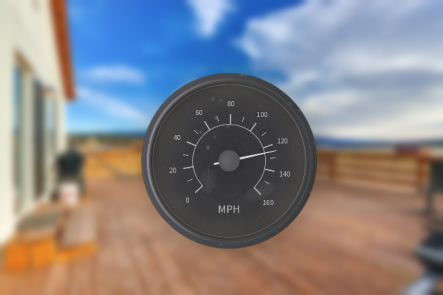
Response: 125 mph
